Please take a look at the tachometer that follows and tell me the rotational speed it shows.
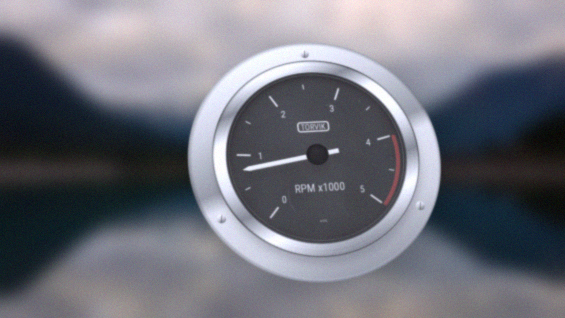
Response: 750 rpm
